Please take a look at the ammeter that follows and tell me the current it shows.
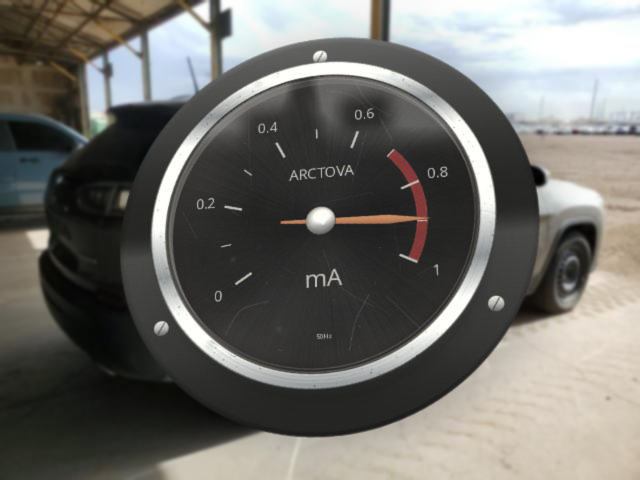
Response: 0.9 mA
